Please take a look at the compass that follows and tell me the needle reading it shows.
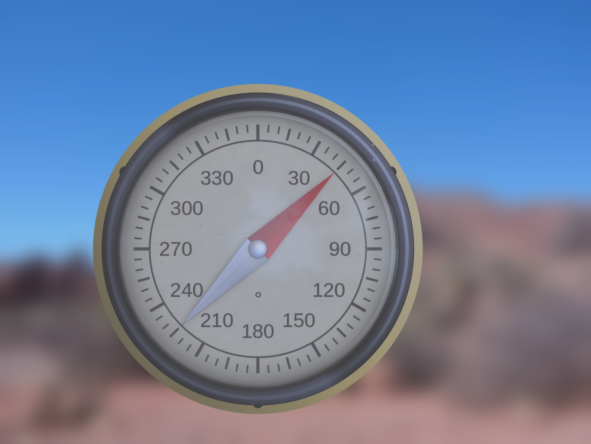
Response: 45 °
